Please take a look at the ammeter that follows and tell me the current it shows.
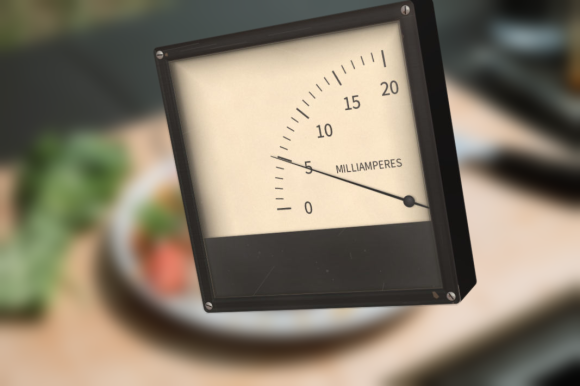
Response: 5 mA
